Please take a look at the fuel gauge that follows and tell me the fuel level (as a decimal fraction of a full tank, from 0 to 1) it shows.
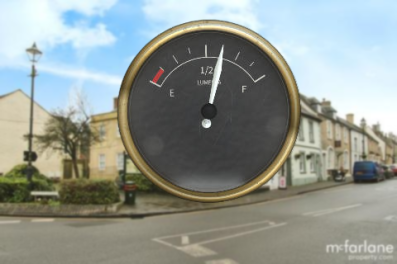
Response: 0.625
